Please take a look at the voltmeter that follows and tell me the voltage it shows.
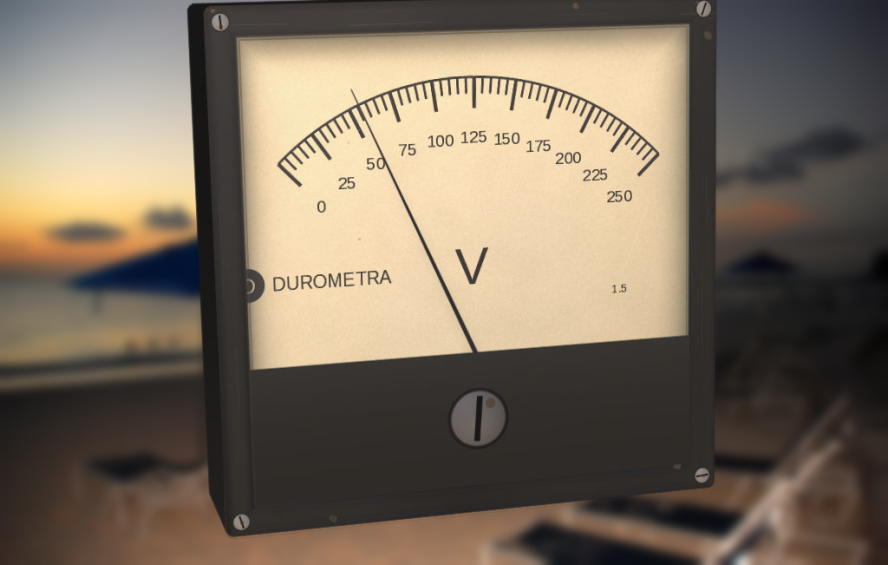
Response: 55 V
